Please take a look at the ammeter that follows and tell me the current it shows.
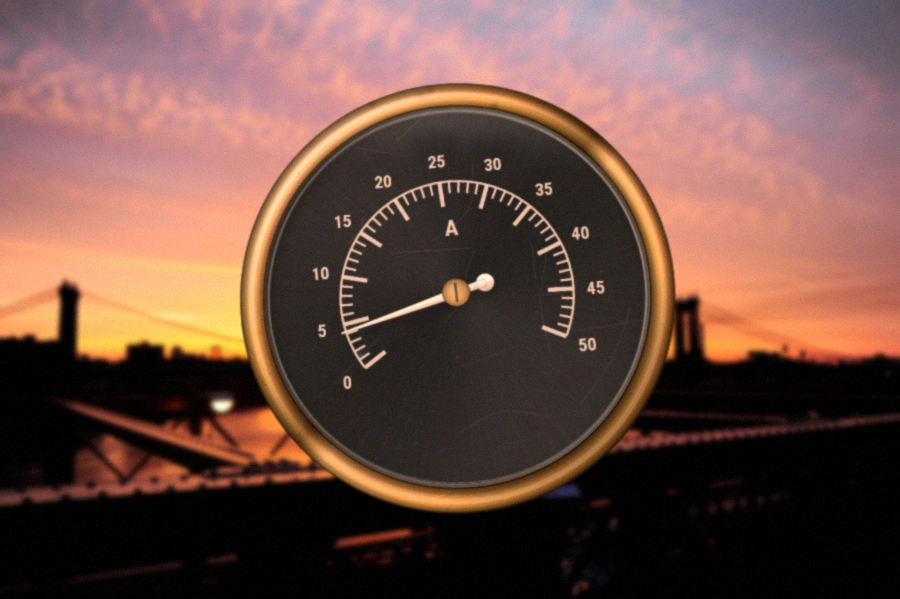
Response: 4 A
